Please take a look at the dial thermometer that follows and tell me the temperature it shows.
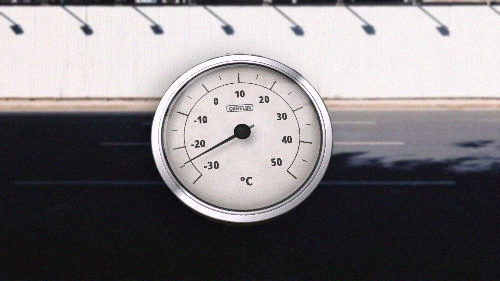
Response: -25 °C
